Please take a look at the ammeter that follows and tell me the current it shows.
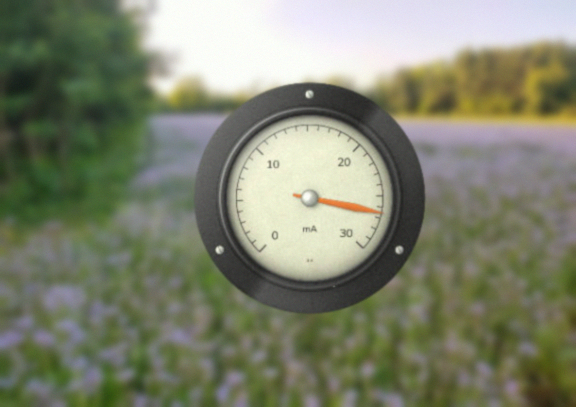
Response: 26.5 mA
